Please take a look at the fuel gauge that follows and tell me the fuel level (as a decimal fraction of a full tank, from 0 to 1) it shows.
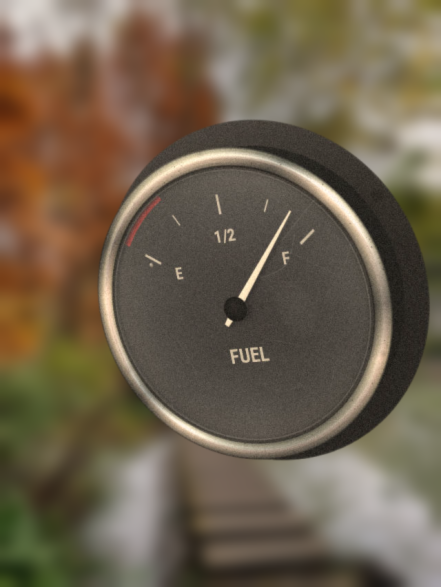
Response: 0.875
